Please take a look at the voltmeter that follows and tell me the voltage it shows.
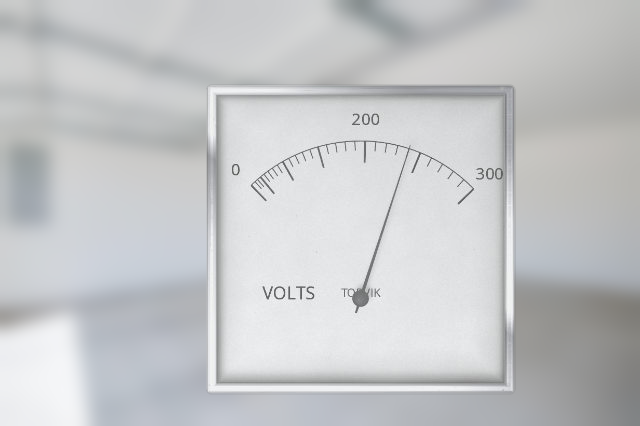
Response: 240 V
